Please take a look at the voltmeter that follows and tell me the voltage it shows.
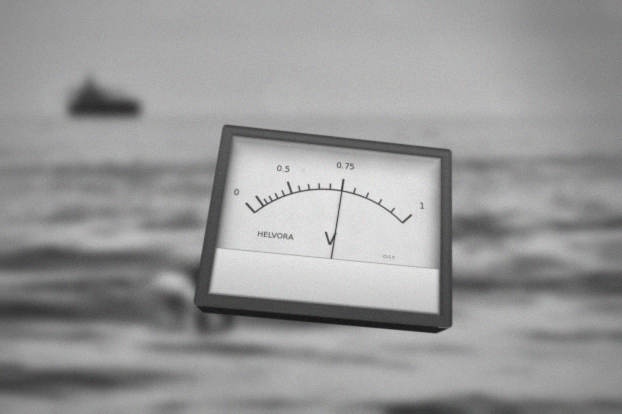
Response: 0.75 V
